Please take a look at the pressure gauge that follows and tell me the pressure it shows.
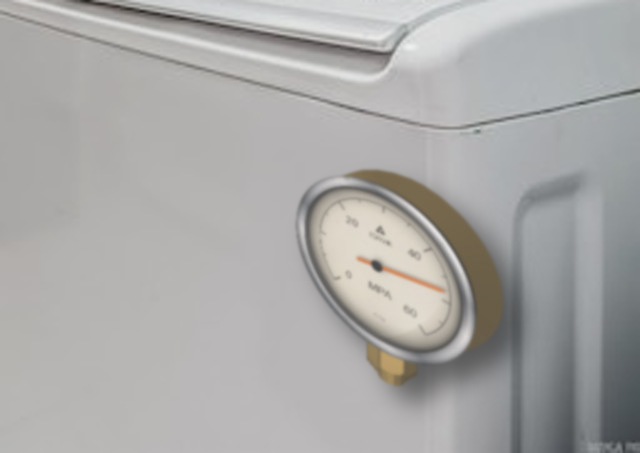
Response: 47.5 MPa
